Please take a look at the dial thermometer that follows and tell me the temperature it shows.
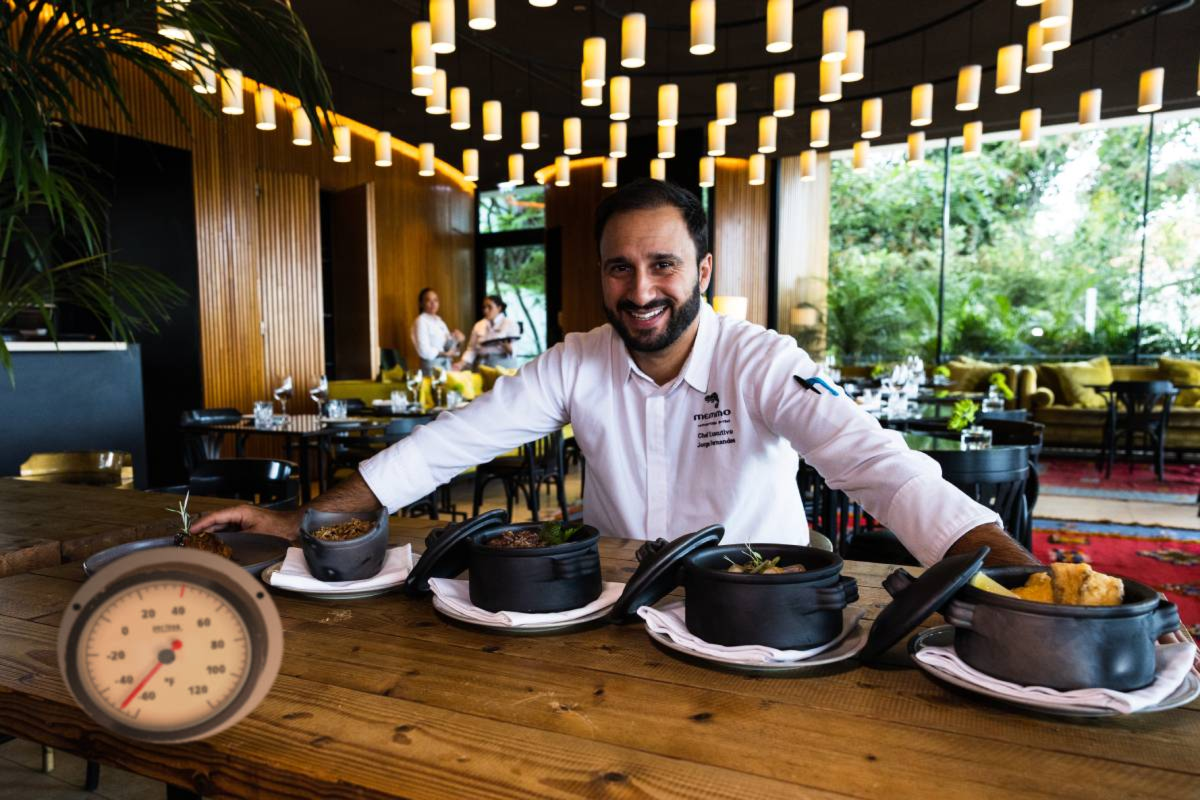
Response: -52 °F
